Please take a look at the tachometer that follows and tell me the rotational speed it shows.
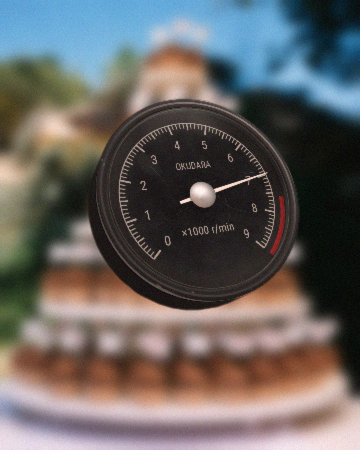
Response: 7000 rpm
